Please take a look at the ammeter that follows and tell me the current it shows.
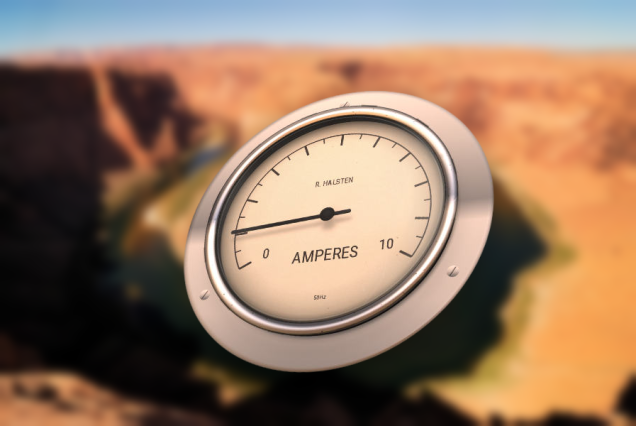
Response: 1 A
